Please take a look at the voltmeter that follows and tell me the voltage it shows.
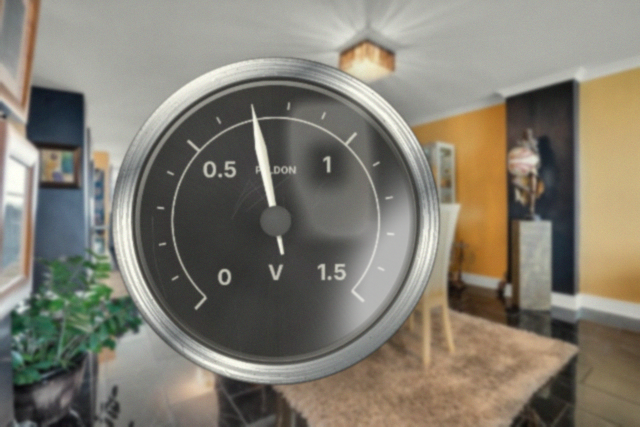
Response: 0.7 V
